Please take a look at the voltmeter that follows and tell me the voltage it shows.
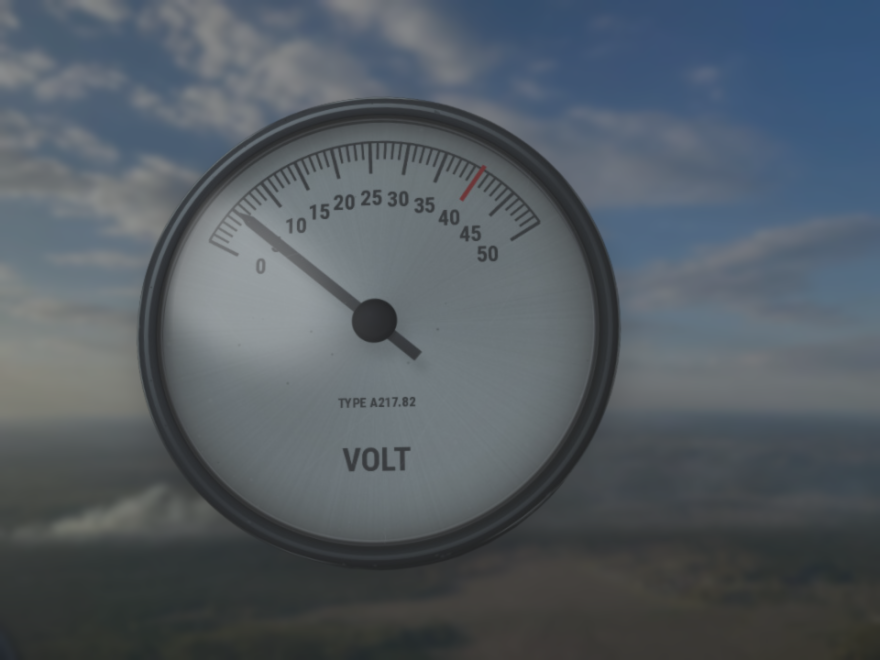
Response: 5 V
